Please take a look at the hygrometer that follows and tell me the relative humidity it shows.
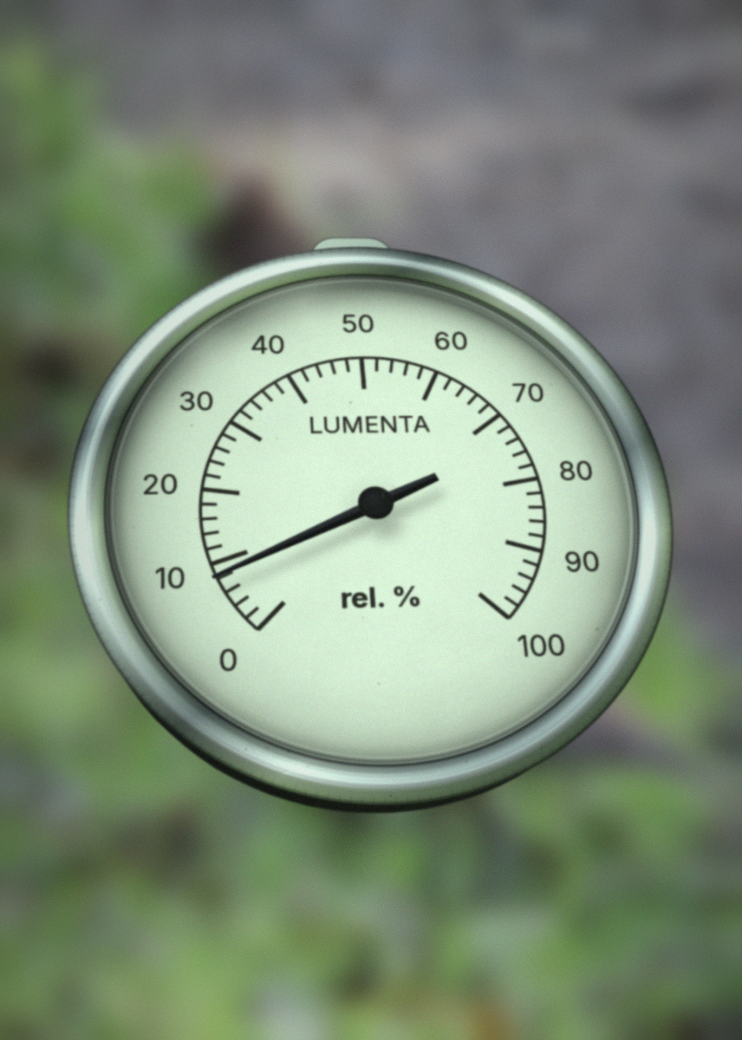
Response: 8 %
